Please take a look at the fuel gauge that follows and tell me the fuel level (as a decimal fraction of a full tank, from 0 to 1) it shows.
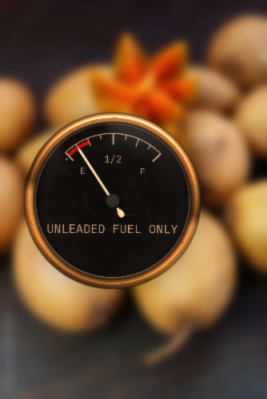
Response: 0.125
